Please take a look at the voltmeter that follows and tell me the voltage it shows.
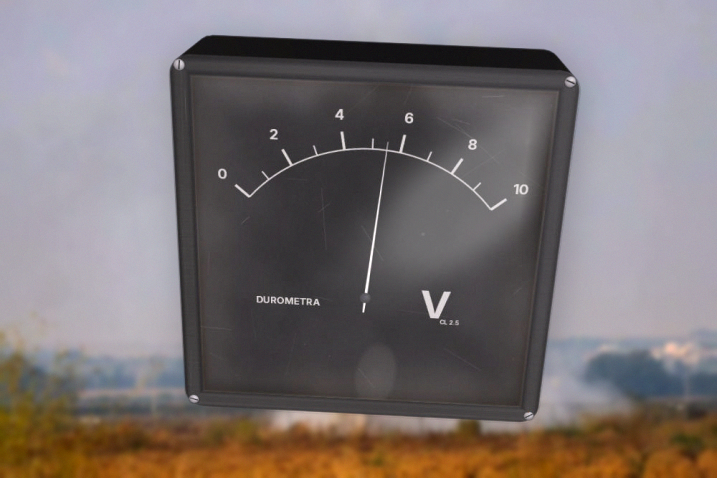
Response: 5.5 V
